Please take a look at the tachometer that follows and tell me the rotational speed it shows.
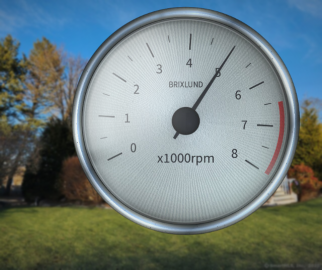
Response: 5000 rpm
